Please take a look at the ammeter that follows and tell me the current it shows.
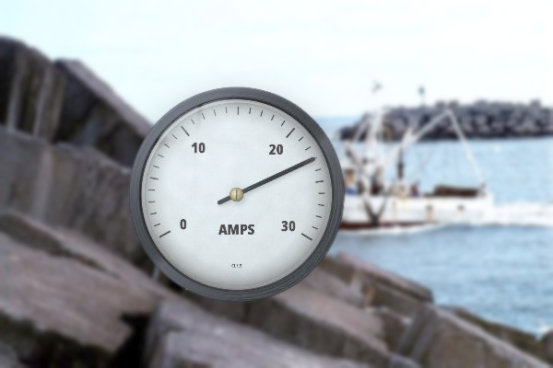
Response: 23 A
